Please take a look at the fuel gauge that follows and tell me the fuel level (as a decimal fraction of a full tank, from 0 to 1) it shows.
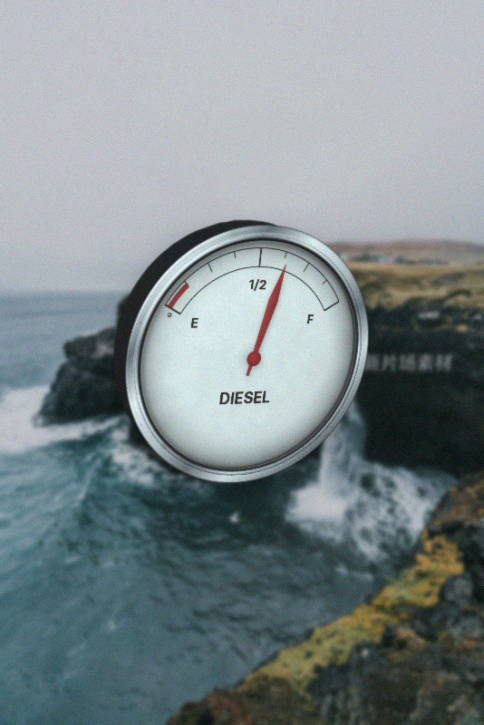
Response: 0.625
